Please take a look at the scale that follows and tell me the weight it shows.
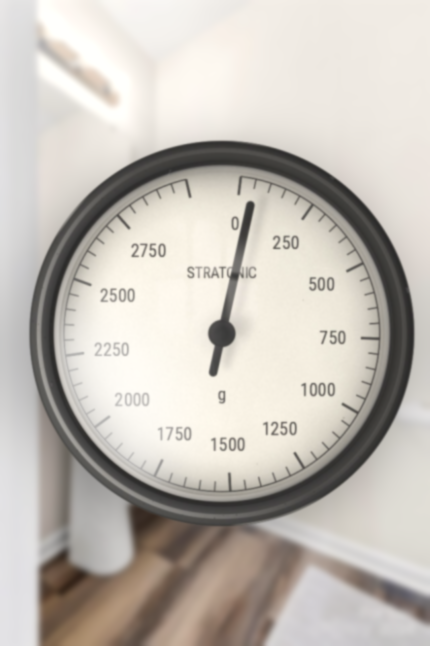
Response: 50 g
